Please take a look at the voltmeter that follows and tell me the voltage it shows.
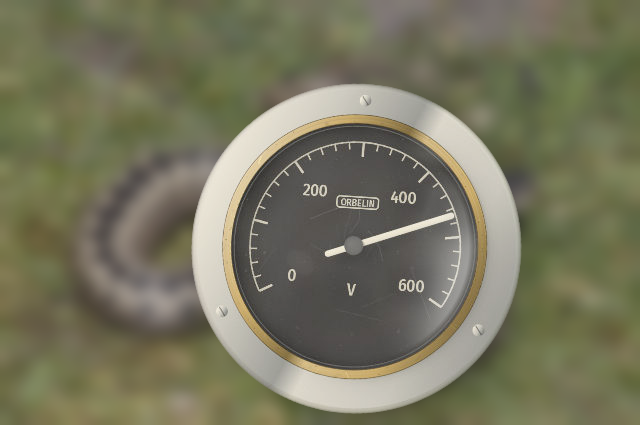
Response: 470 V
